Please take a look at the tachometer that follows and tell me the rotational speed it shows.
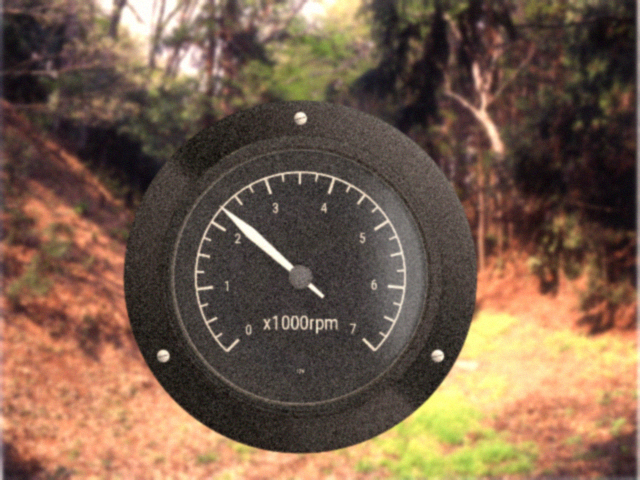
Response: 2250 rpm
